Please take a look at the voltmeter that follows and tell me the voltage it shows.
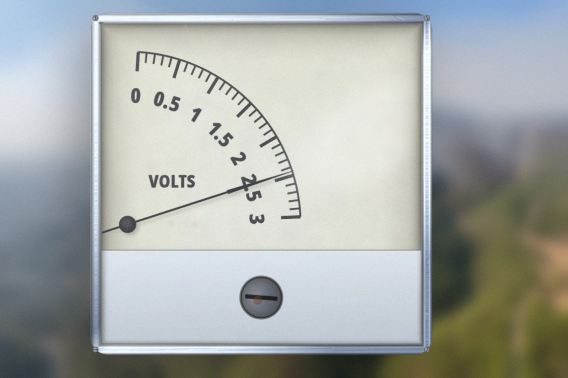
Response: 2.45 V
